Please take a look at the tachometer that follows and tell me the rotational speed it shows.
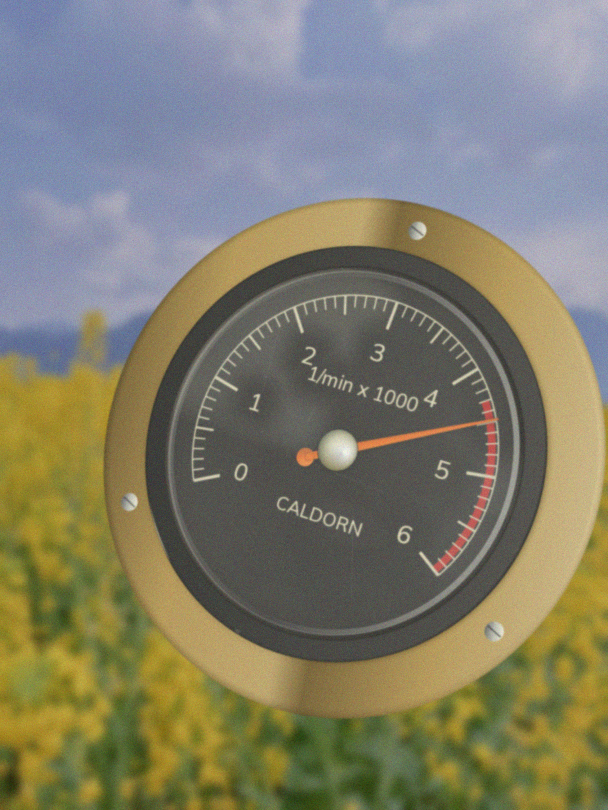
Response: 4500 rpm
